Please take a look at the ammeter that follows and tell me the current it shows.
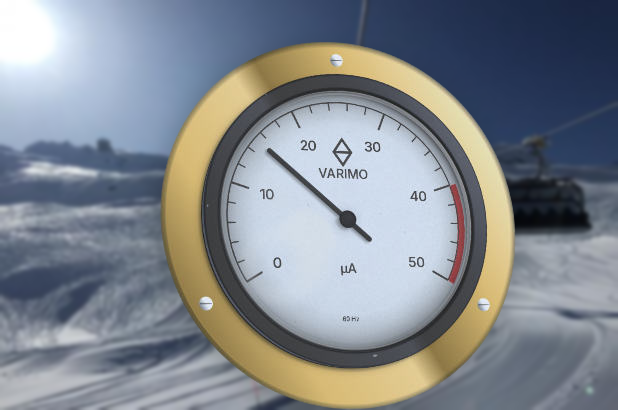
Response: 15 µA
